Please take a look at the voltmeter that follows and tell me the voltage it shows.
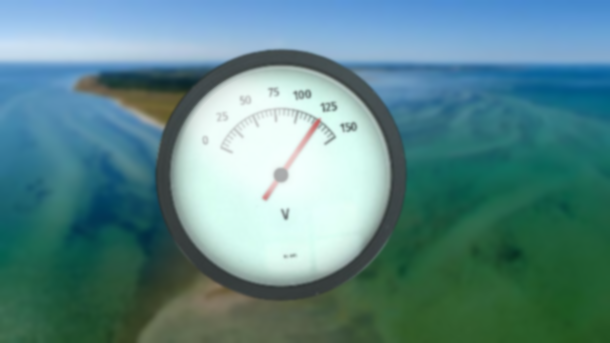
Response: 125 V
